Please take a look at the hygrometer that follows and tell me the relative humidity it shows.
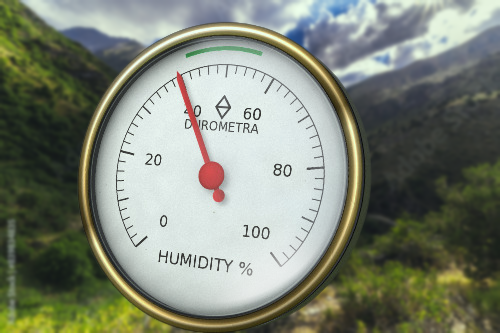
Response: 40 %
